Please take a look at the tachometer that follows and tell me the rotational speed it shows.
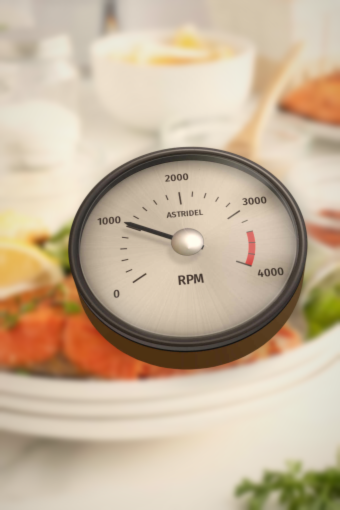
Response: 1000 rpm
